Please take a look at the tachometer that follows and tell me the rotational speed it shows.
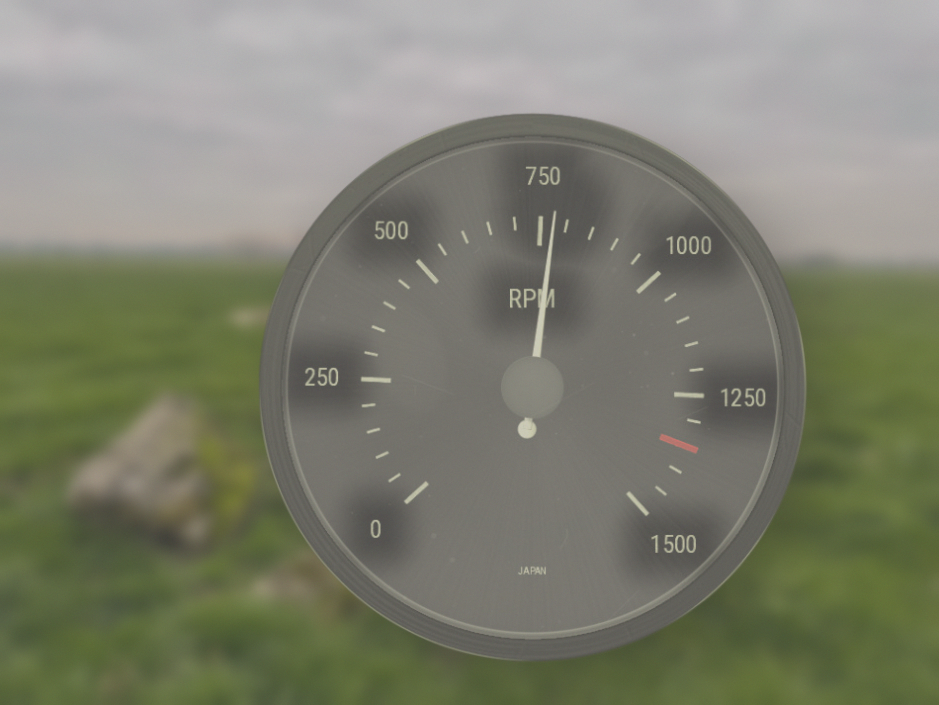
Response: 775 rpm
